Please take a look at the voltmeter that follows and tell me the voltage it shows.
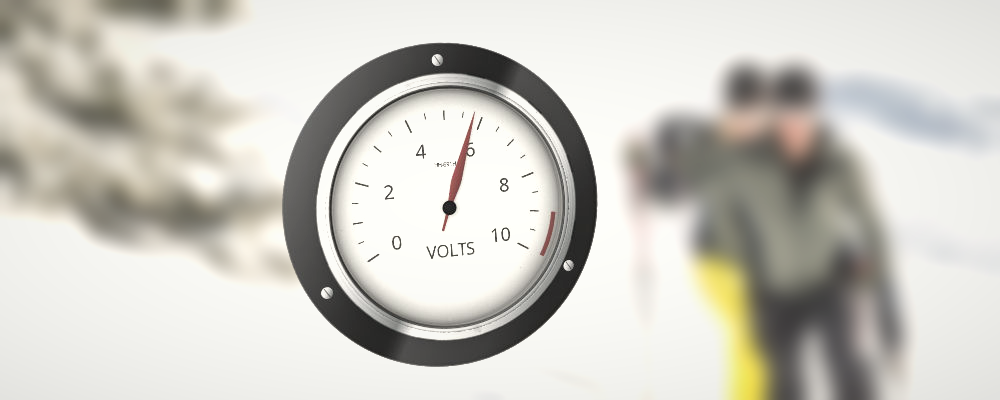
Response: 5.75 V
